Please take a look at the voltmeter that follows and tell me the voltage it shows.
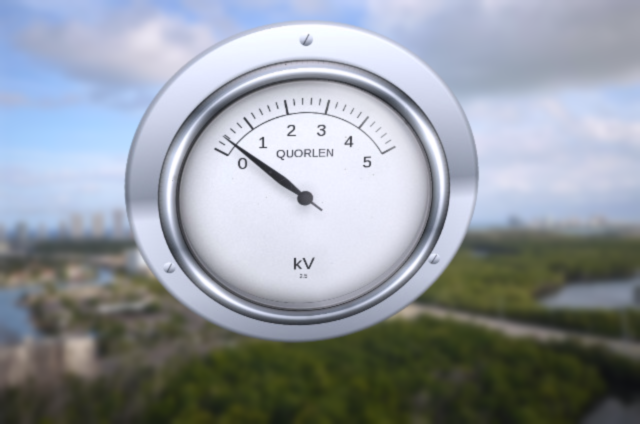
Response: 0.4 kV
